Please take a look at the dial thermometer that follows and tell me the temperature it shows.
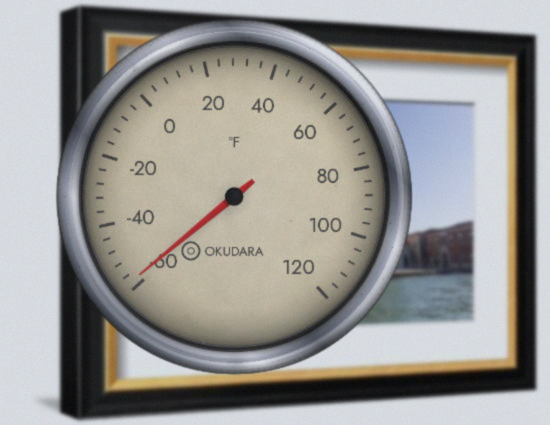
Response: -58 °F
